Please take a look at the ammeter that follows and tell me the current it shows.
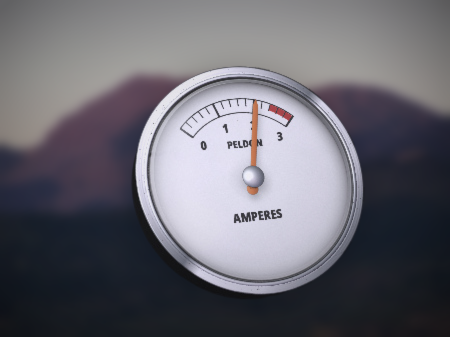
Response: 2 A
